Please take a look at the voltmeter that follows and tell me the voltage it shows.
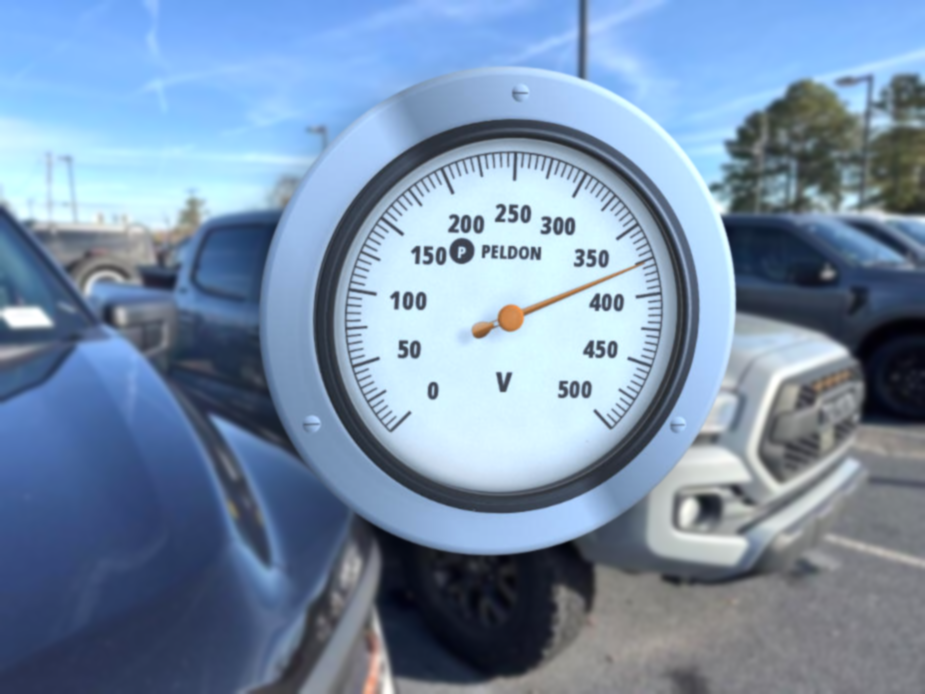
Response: 375 V
